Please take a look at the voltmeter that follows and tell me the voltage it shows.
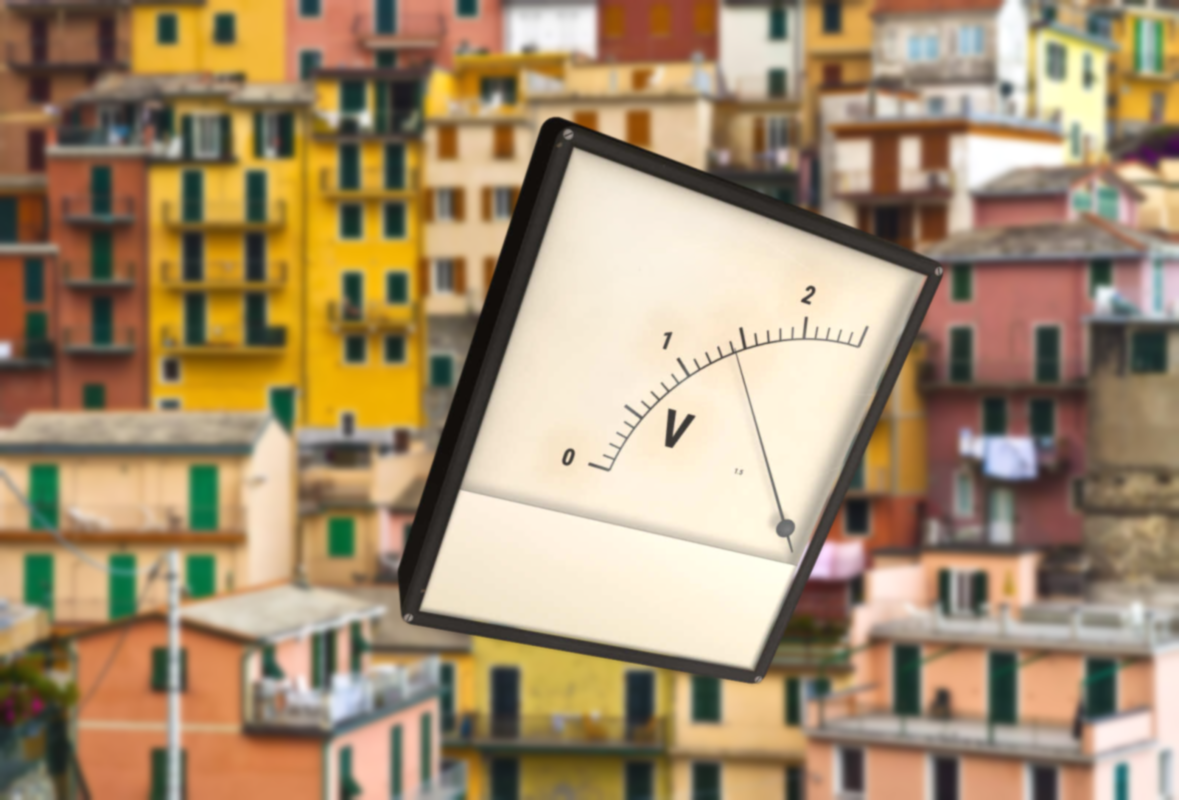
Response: 1.4 V
